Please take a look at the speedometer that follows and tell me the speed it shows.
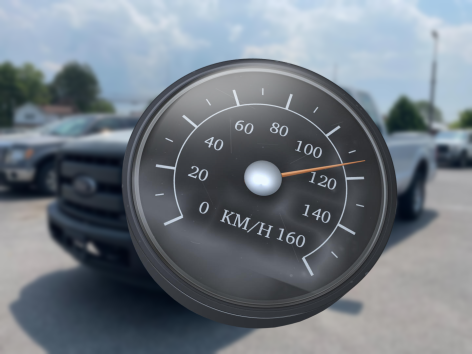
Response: 115 km/h
